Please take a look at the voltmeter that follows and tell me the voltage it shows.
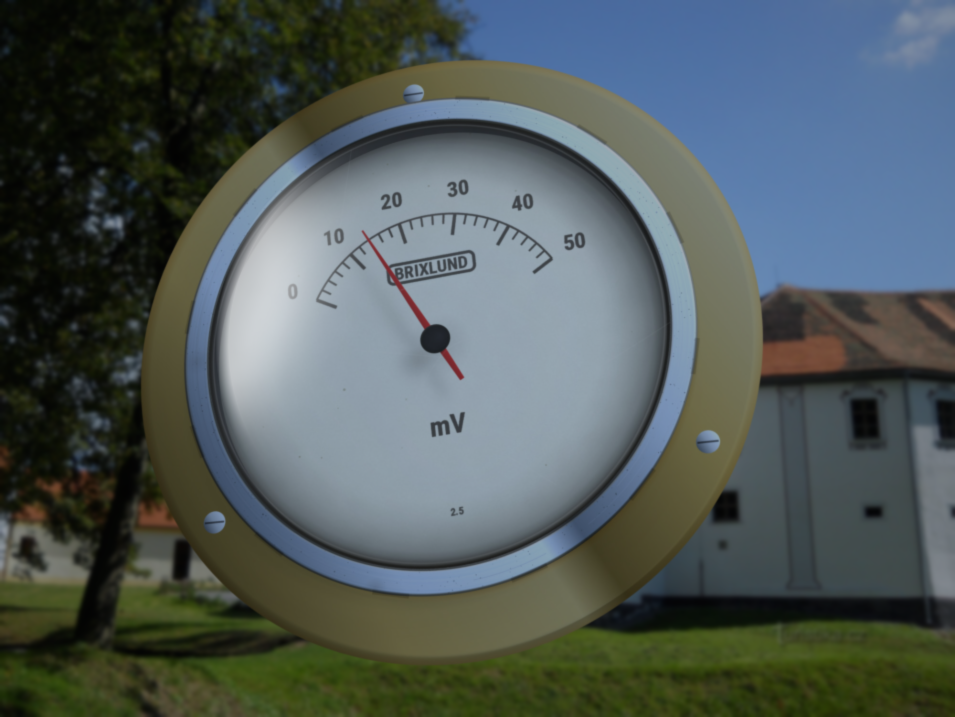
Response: 14 mV
